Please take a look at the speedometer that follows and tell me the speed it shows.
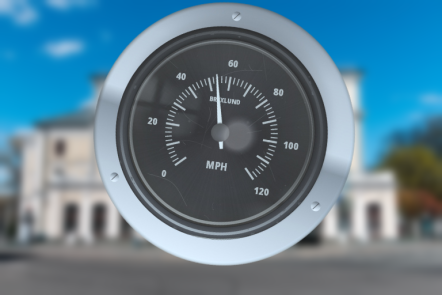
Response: 54 mph
